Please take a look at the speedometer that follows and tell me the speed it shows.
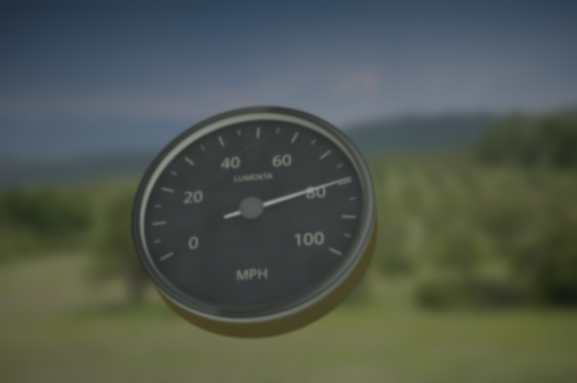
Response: 80 mph
